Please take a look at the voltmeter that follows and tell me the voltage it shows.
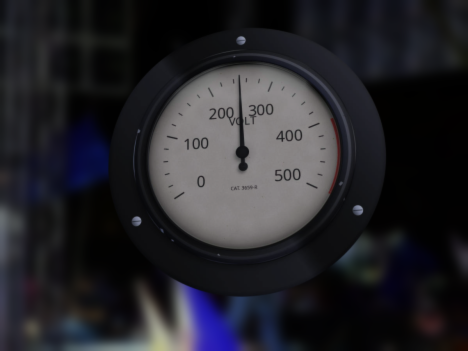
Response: 250 V
